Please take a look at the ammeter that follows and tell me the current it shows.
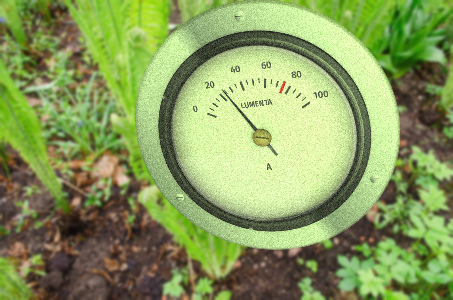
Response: 25 A
